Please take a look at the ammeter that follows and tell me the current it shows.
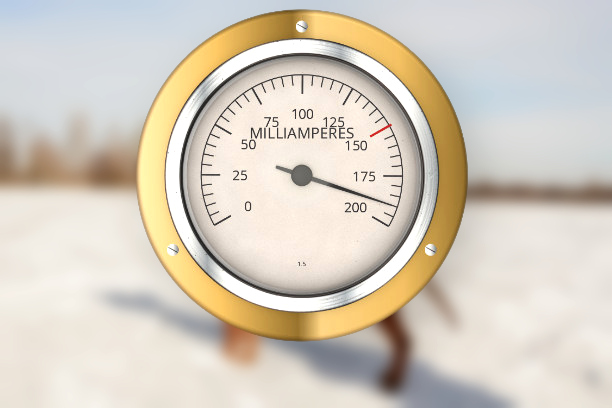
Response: 190 mA
